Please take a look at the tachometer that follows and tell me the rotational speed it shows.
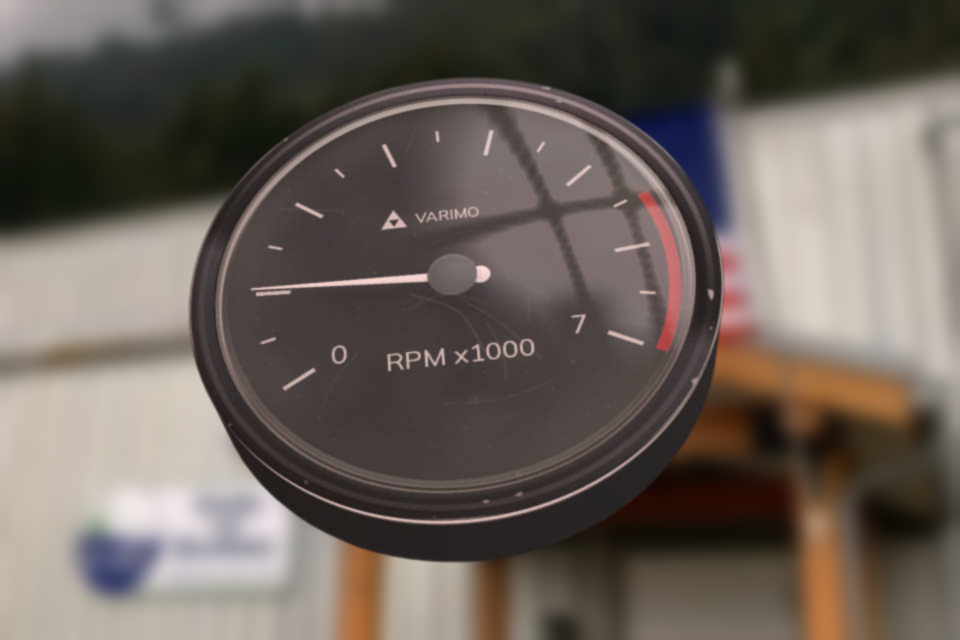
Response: 1000 rpm
